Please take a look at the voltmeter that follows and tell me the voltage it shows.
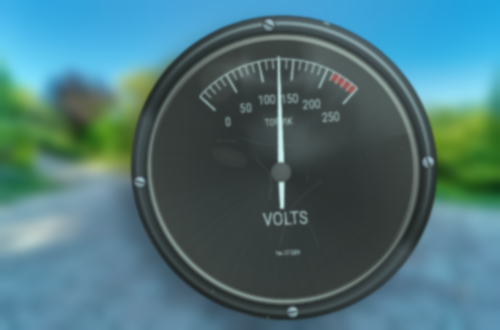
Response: 130 V
